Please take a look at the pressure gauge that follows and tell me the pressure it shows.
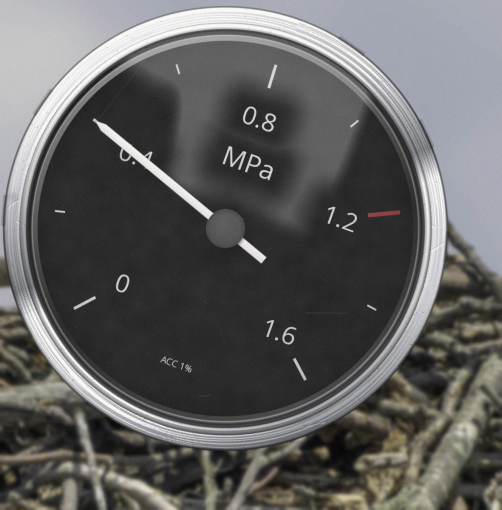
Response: 0.4 MPa
